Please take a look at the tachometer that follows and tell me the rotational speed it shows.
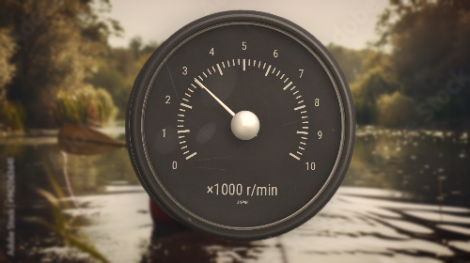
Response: 3000 rpm
